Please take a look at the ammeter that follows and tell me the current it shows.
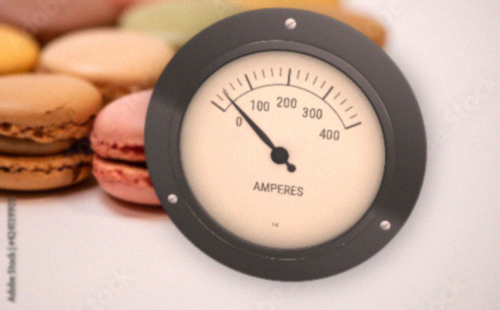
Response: 40 A
